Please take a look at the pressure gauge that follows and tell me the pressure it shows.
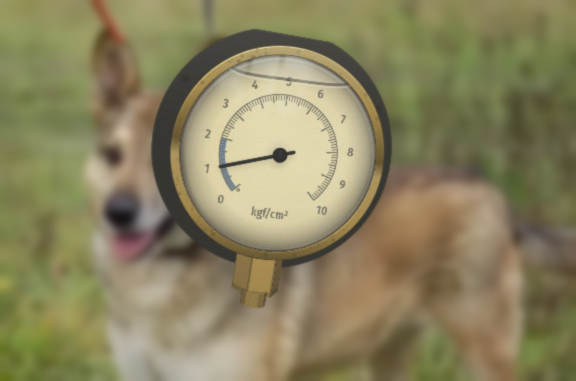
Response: 1 kg/cm²
